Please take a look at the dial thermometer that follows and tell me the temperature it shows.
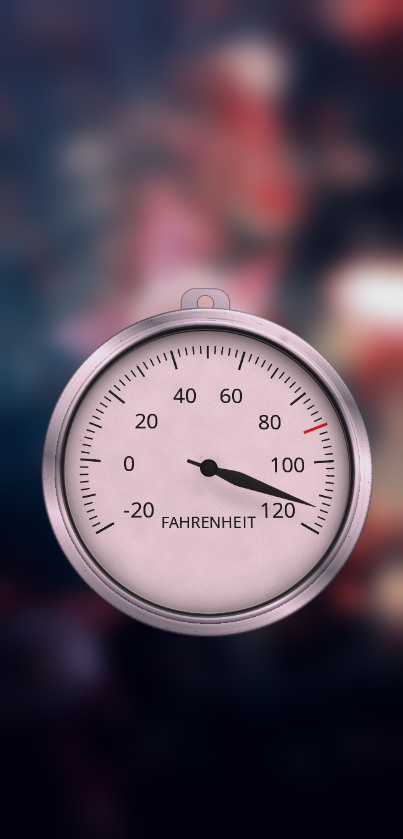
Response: 114 °F
